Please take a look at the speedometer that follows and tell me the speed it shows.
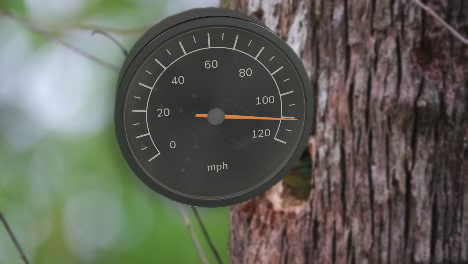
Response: 110 mph
